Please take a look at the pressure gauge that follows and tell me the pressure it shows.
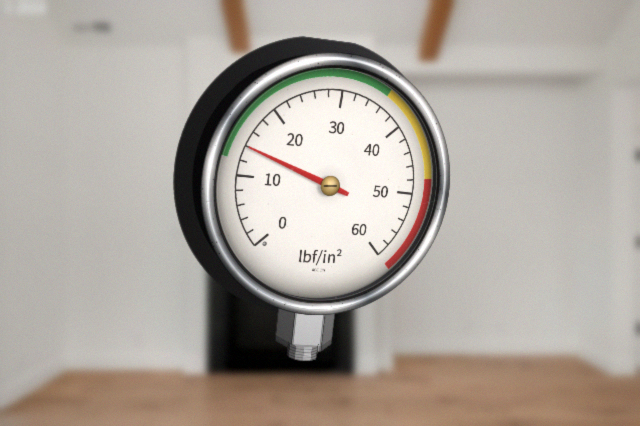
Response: 14 psi
